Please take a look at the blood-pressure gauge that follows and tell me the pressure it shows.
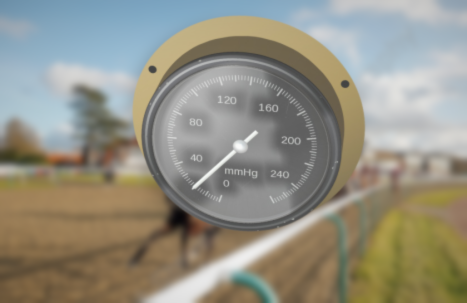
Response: 20 mmHg
